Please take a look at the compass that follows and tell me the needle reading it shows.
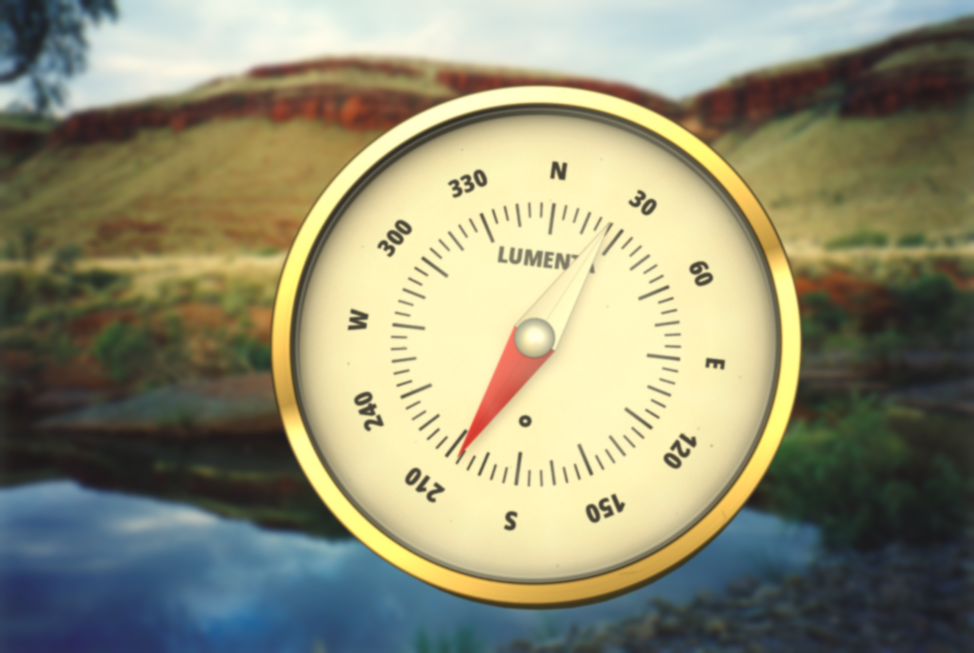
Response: 205 °
